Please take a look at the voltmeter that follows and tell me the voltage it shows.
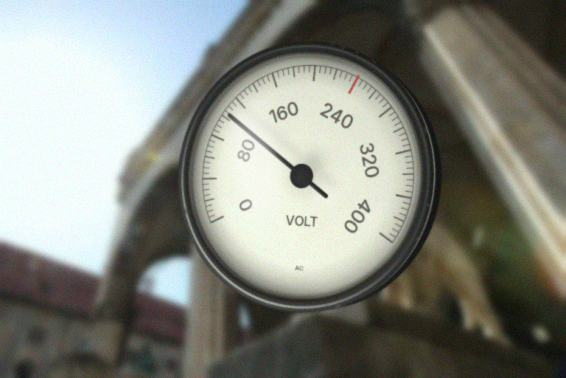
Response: 105 V
